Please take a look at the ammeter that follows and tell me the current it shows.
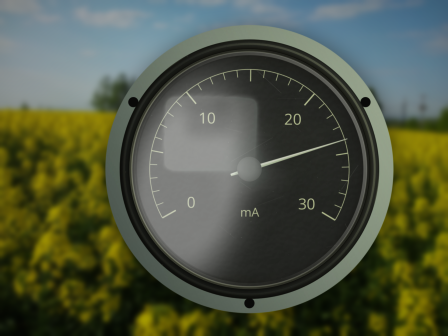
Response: 24 mA
